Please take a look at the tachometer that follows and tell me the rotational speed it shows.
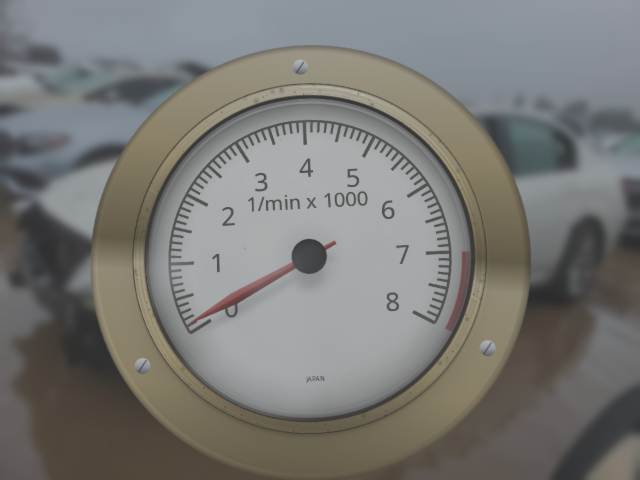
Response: 100 rpm
